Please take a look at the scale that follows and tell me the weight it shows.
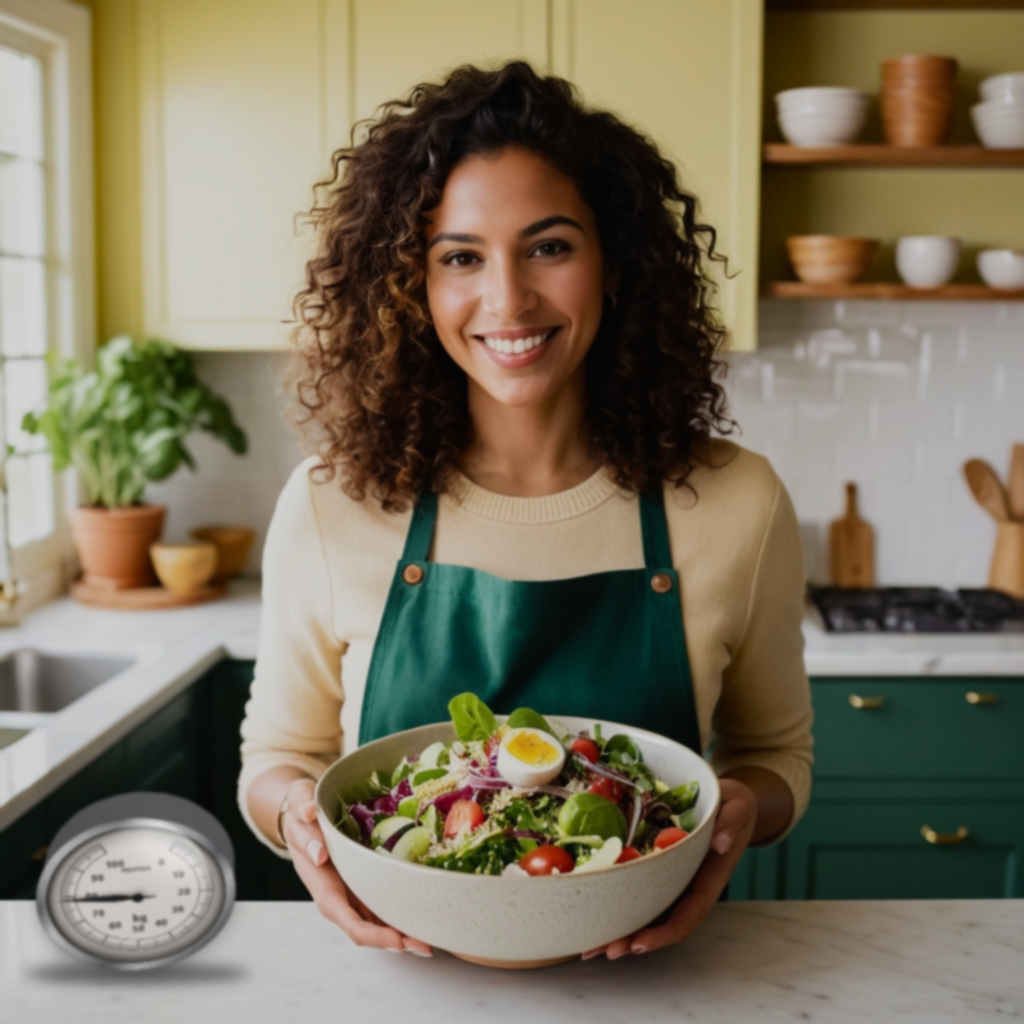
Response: 80 kg
